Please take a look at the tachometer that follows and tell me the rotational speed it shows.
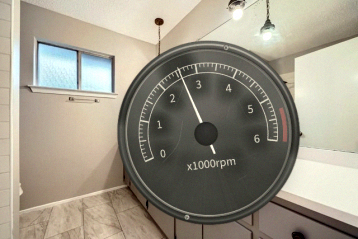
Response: 2600 rpm
